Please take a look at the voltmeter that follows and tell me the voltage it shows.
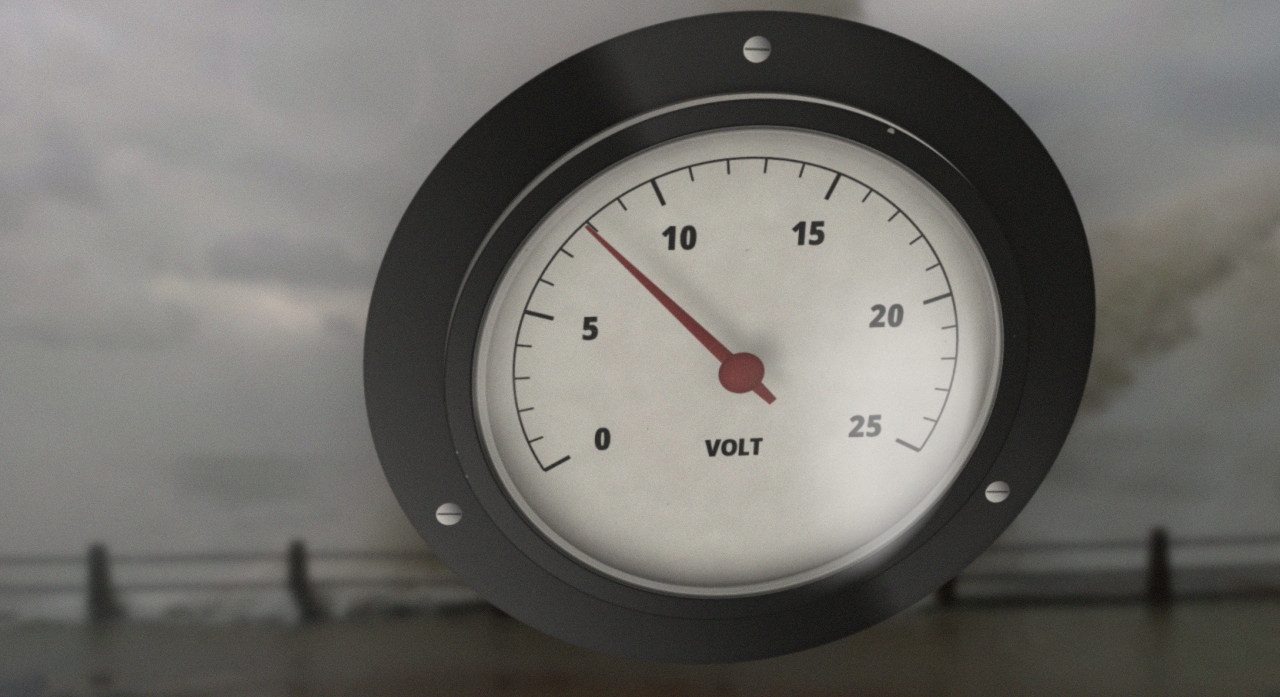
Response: 8 V
